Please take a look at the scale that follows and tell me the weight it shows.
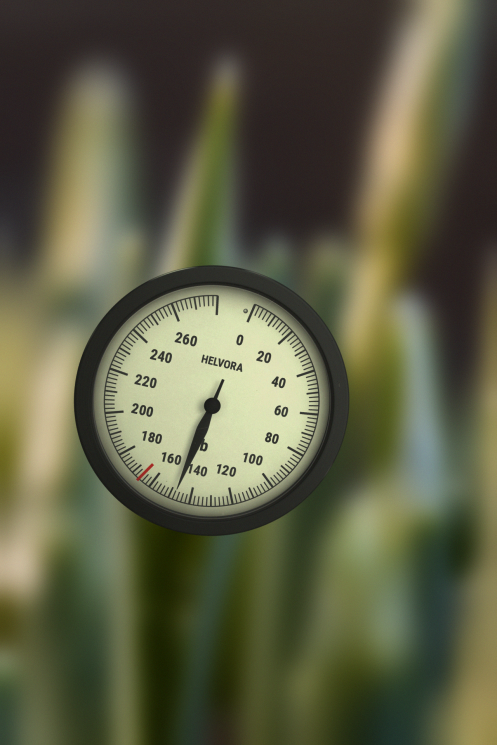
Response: 148 lb
